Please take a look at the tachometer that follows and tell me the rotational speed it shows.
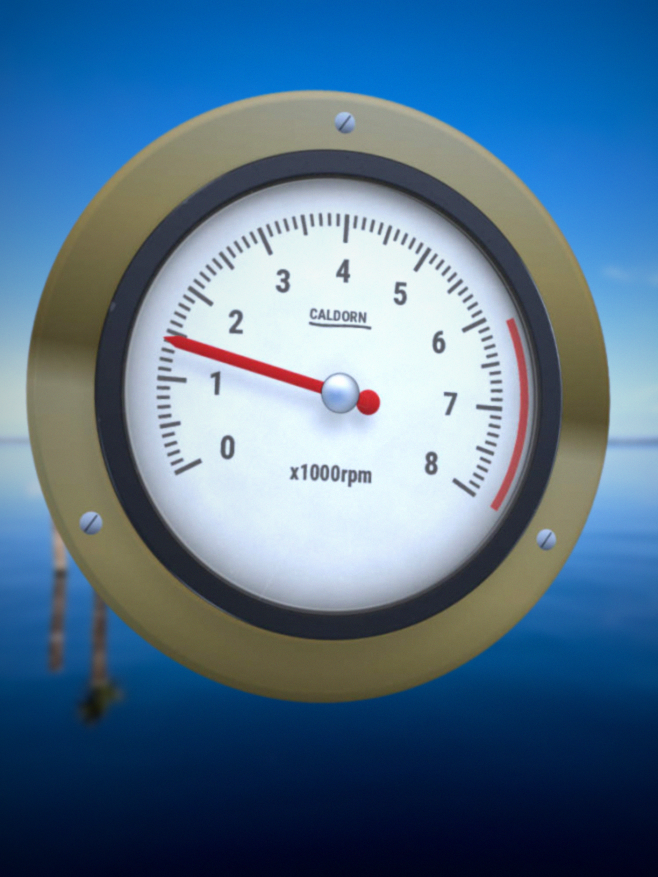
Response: 1400 rpm
